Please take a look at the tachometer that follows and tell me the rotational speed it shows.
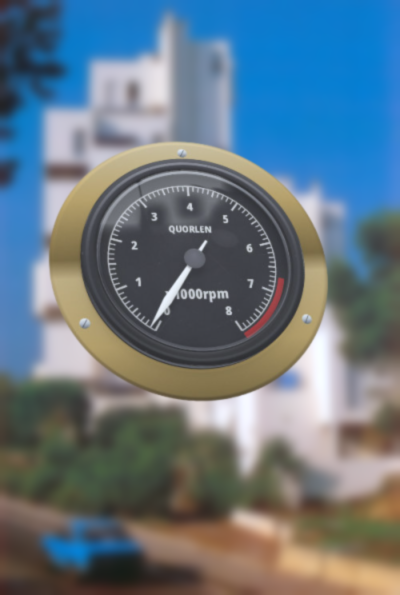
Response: 100 rpm
